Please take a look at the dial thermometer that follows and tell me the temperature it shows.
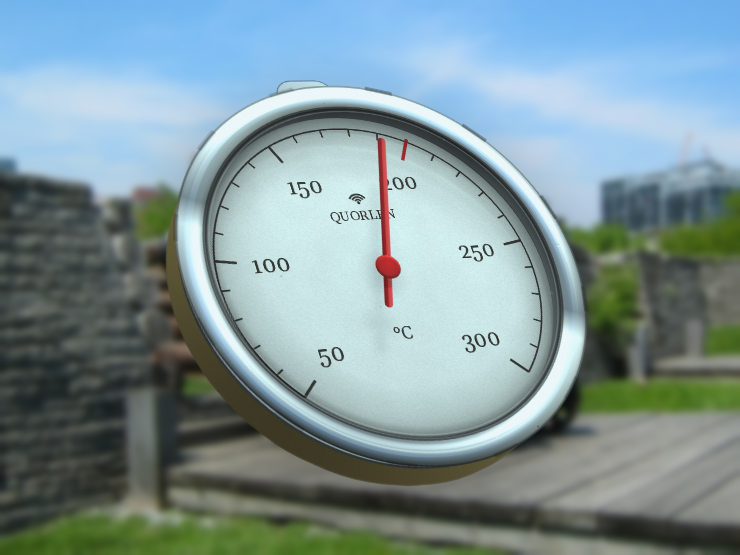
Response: 190 °C
